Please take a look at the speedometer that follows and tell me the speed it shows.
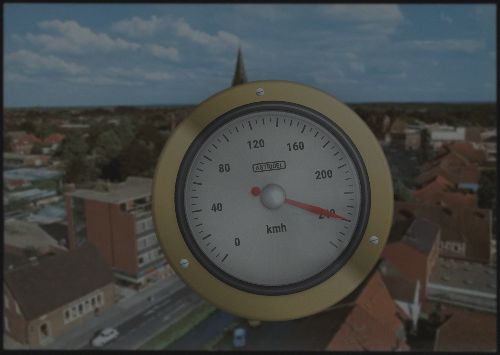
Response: 240 km/h
